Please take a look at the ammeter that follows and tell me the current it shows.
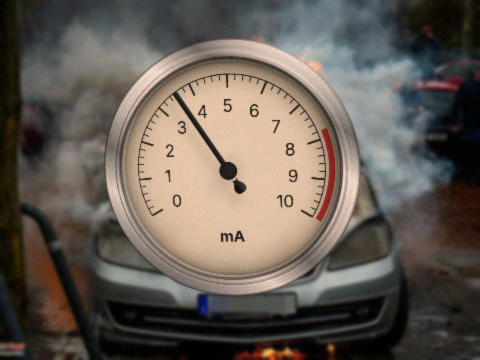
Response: 3.6 mA
